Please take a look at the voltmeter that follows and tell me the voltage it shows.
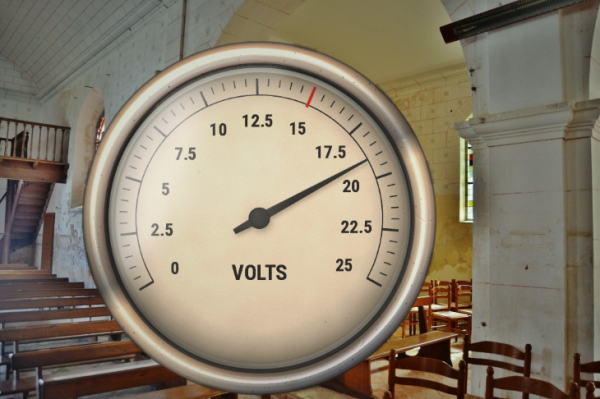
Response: 19 V
